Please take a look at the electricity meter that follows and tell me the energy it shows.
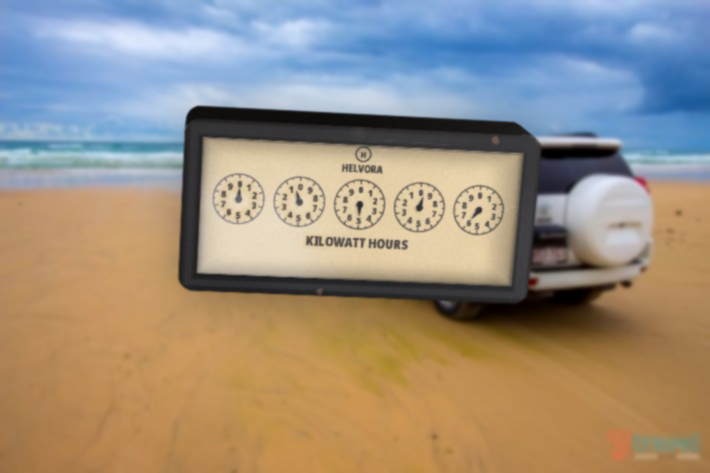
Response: 496 kWh
